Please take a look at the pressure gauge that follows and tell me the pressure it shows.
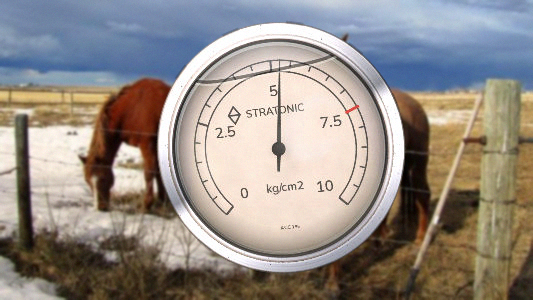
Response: 5.25 kg/cm²
